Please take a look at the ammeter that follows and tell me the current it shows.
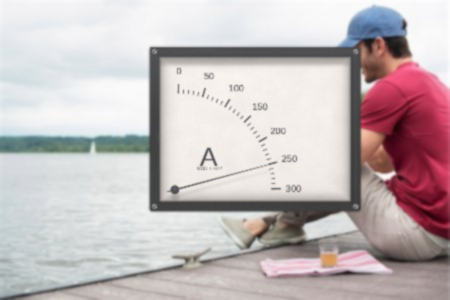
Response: 250 A
